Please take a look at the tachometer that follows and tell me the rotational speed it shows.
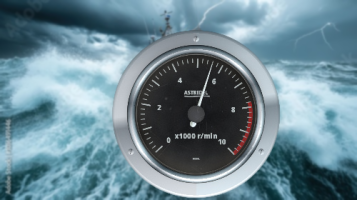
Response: 5600 rpm
